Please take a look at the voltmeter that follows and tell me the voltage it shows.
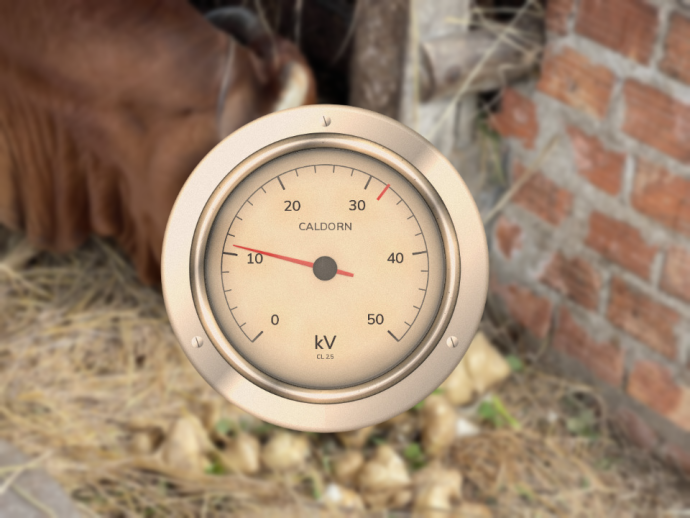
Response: 11 kV
